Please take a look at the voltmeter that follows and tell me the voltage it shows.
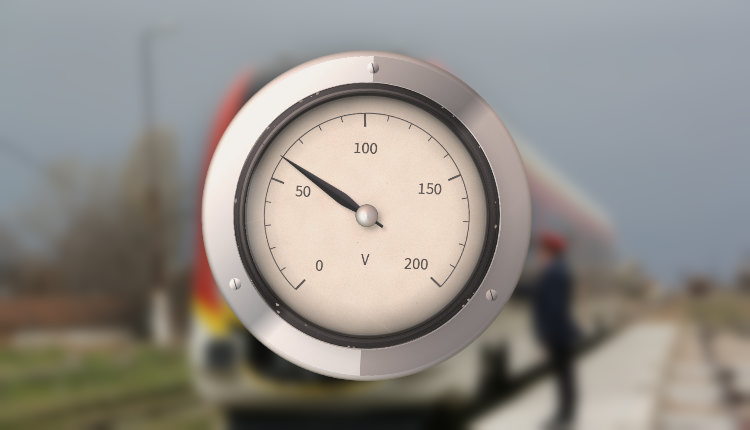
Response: 60 V
